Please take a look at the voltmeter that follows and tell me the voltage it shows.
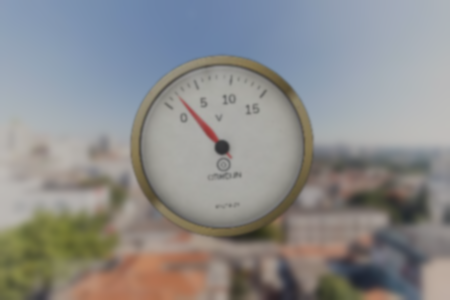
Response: 2 V
